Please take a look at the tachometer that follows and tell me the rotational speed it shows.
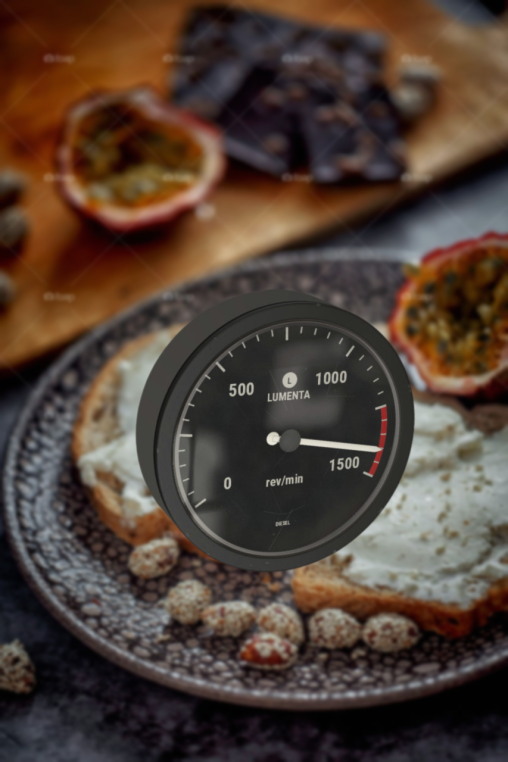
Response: 1400 rpm
